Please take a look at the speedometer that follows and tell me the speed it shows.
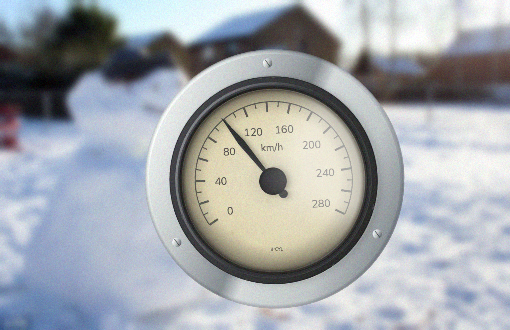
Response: 100 km/h
